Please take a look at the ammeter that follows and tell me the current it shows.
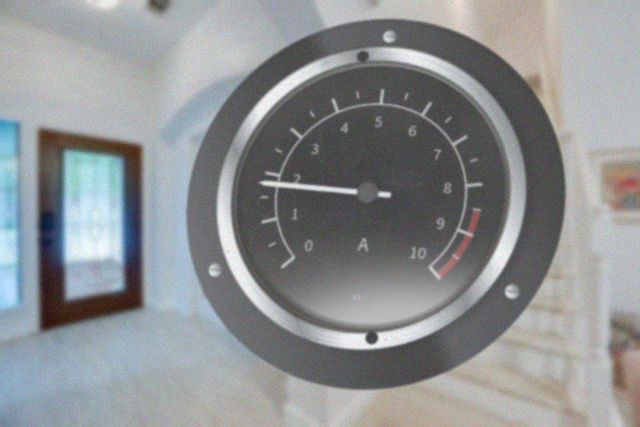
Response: 1.75 A
